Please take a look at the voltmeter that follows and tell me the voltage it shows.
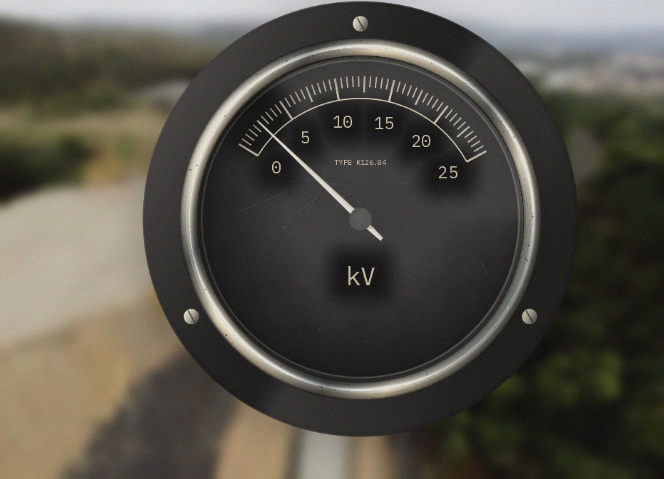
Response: 2.5 kV
